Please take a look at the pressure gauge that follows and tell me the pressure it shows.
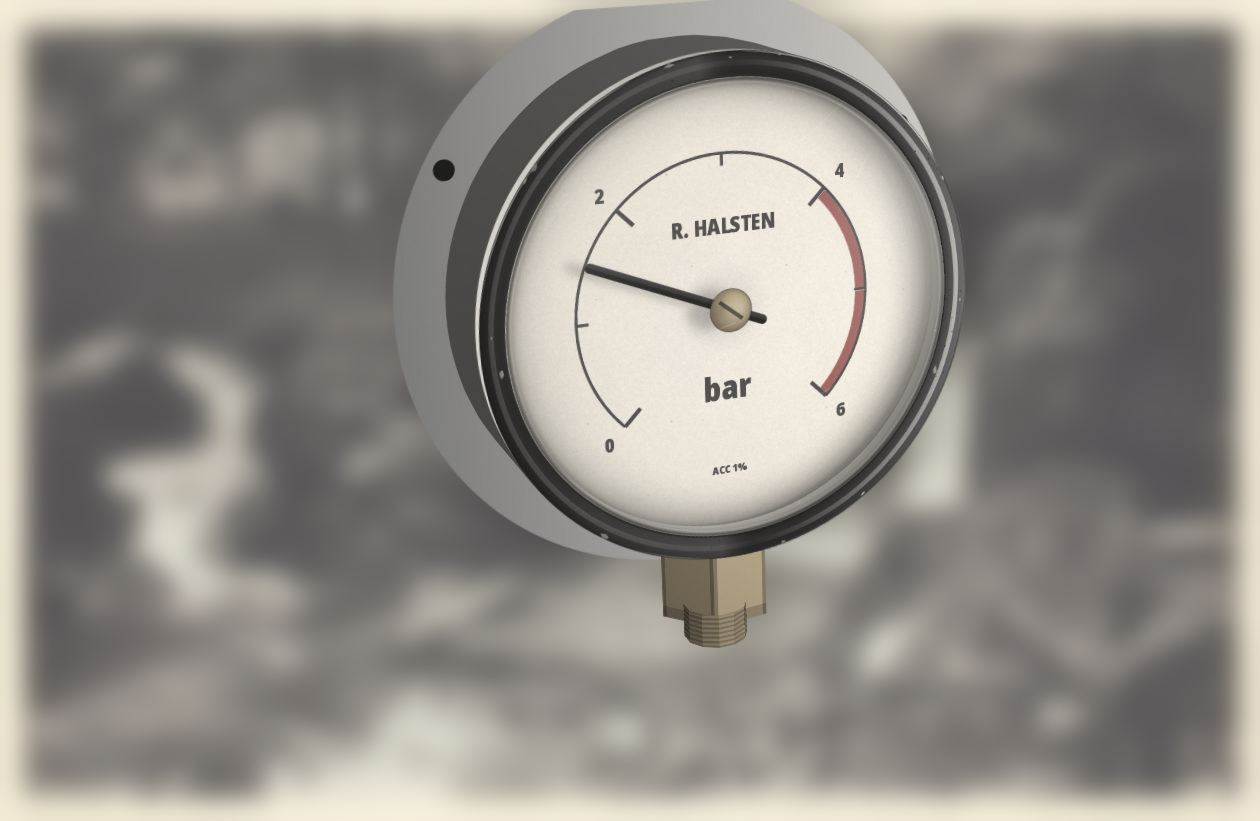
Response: 1.5 bar
